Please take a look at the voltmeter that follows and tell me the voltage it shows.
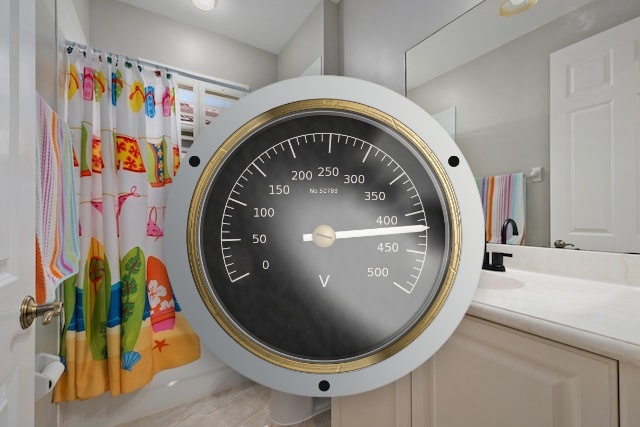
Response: 420 V
